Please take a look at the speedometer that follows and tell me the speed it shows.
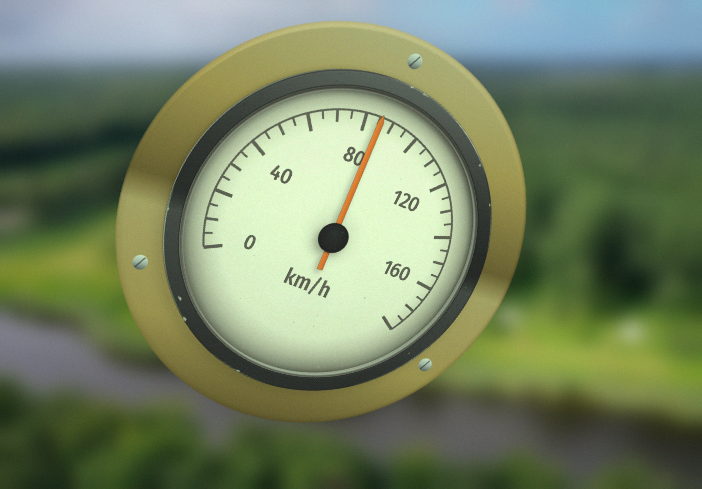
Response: 85 km/h
